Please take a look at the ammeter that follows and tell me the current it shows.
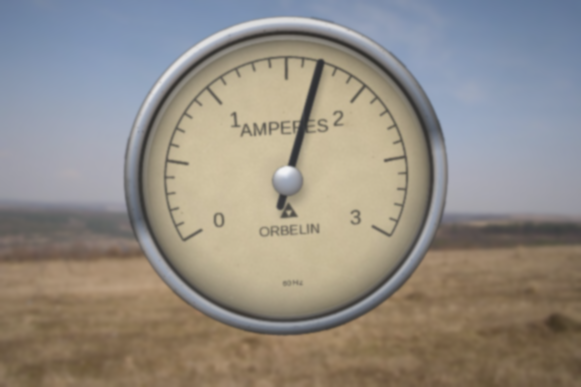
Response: 1.7 A
